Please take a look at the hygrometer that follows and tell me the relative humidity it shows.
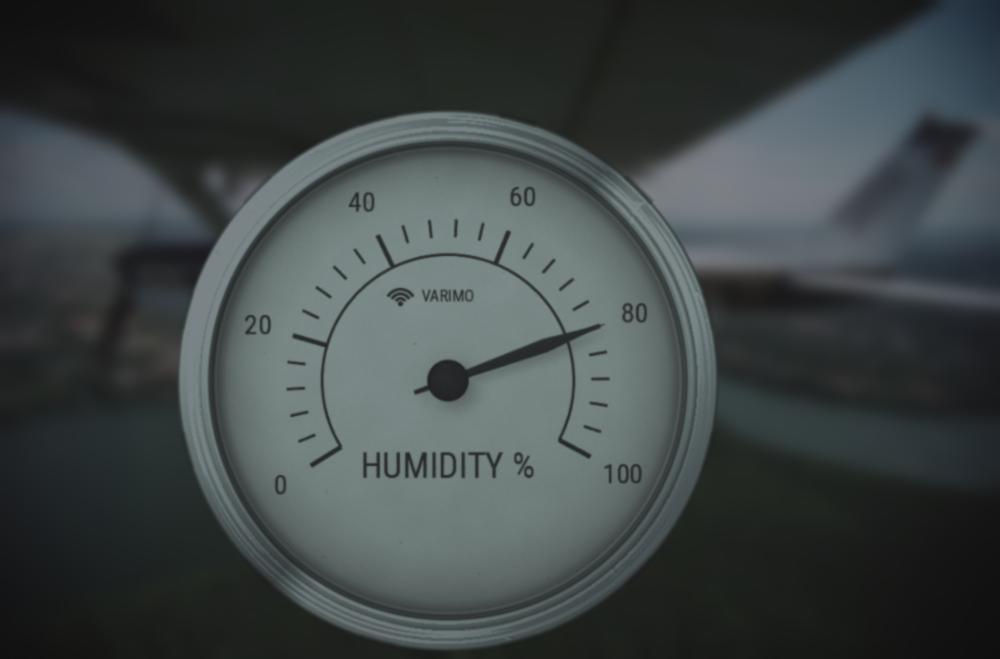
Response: 80 %
